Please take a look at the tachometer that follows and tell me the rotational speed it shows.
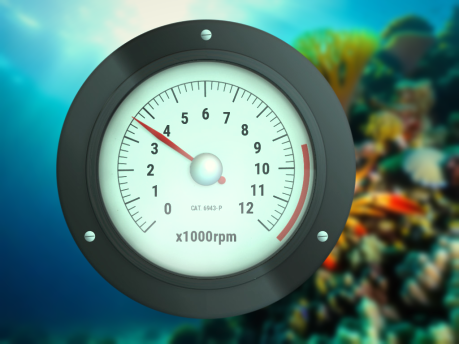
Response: 3600 rpm
